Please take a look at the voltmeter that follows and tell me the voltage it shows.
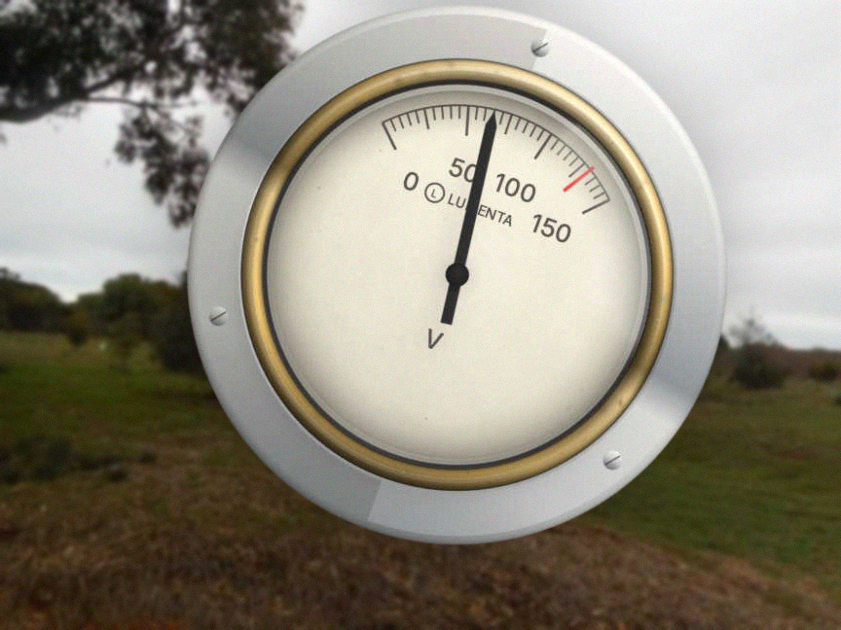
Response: 65 V
